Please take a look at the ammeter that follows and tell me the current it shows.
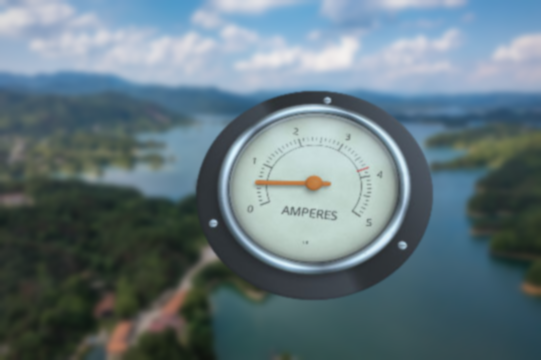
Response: 0.5 A
